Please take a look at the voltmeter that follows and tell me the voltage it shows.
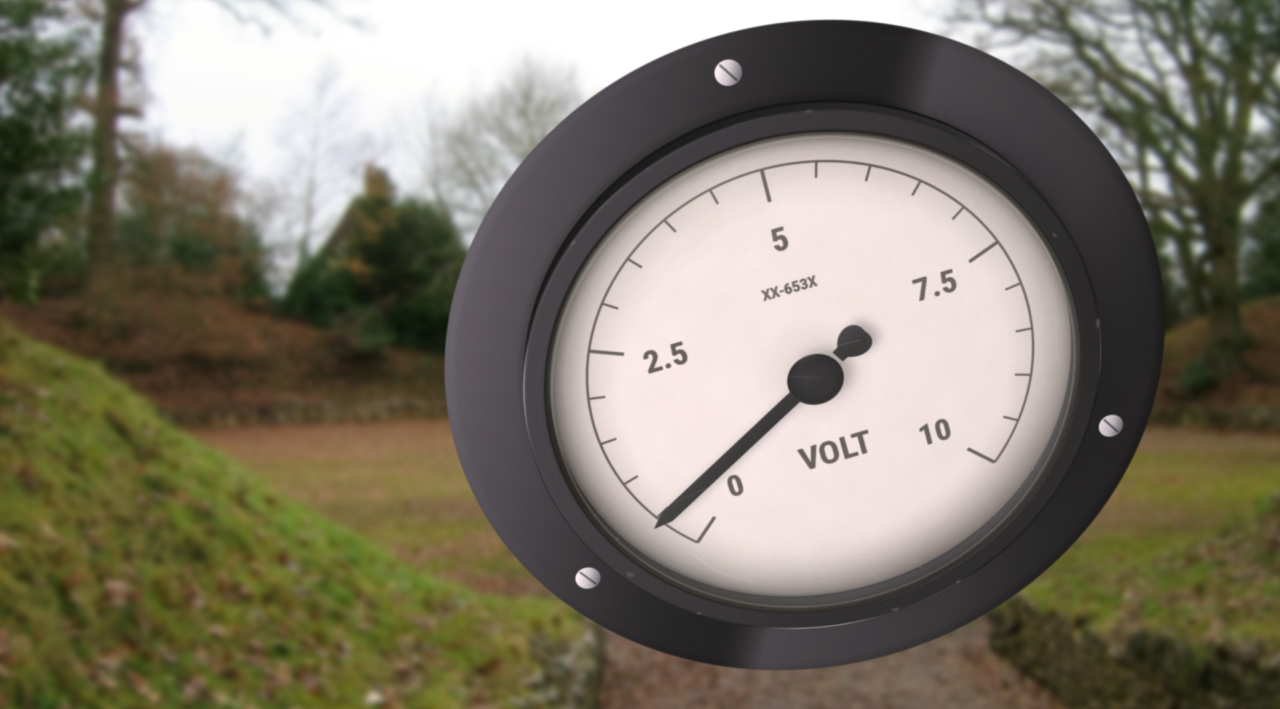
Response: 0.5 V
